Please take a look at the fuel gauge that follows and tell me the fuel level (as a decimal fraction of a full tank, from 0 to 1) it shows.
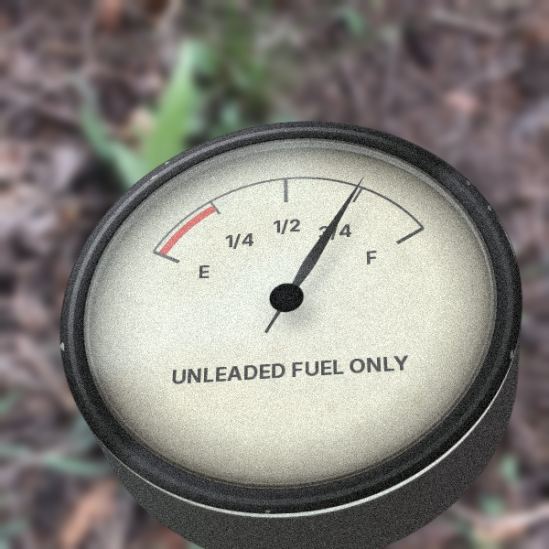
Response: 0.75
